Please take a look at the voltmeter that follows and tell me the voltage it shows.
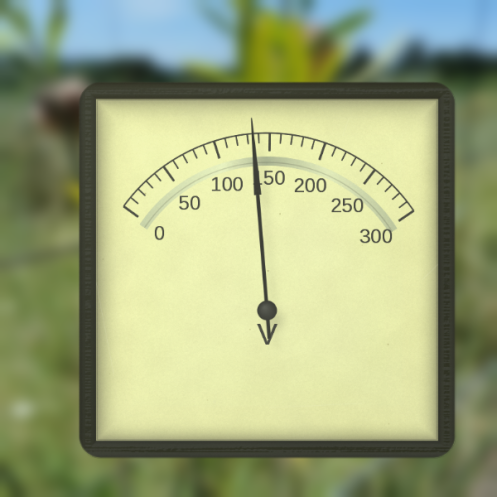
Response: 135 V
